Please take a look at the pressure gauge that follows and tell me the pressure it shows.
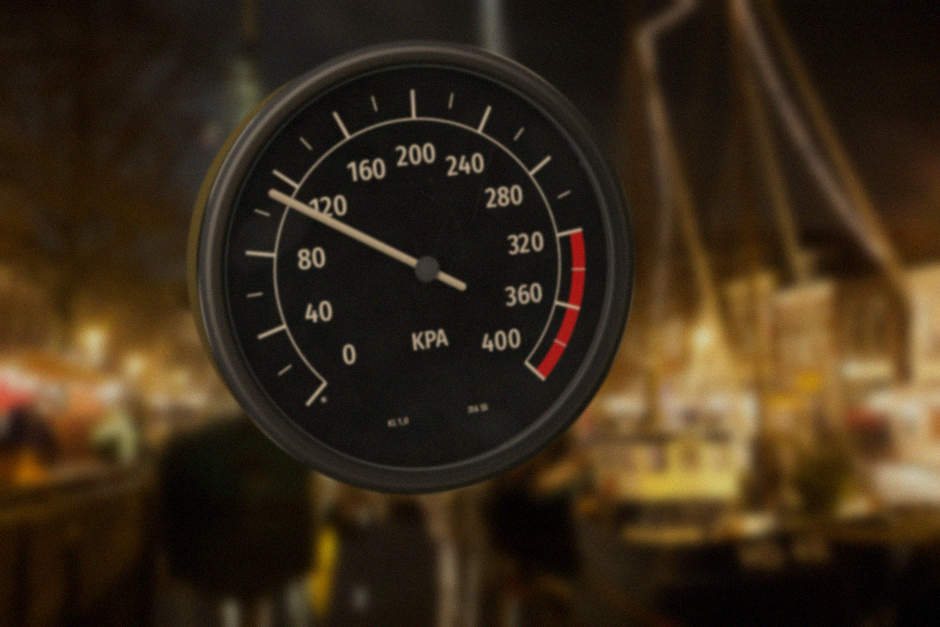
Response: 110 kPa
